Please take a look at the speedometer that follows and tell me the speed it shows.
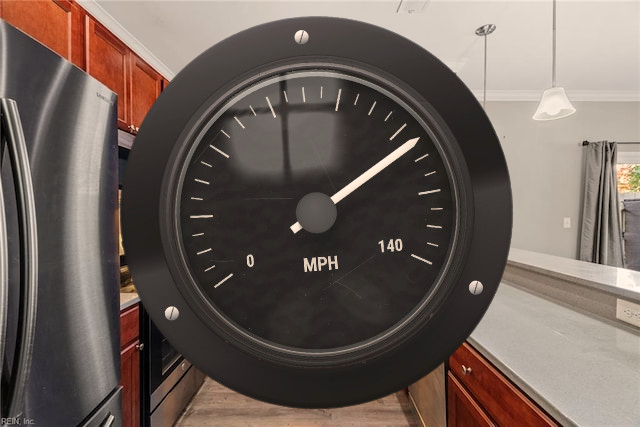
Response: 105 mph
